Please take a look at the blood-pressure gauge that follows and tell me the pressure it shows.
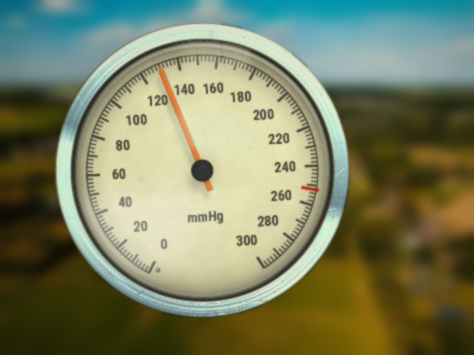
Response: 130 mmHg
